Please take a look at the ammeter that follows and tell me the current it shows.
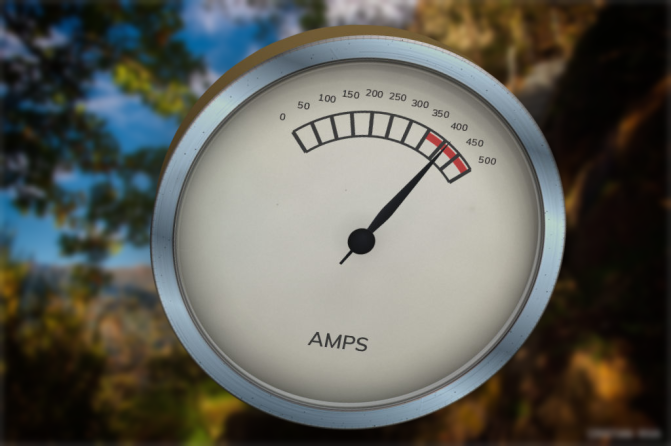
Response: 400 A
